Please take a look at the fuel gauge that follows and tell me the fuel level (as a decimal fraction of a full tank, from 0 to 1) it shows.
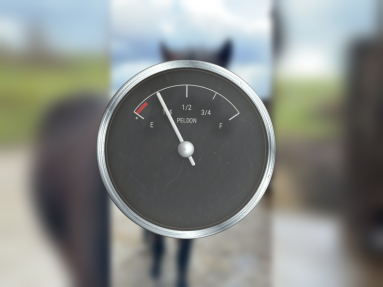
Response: 0.25
